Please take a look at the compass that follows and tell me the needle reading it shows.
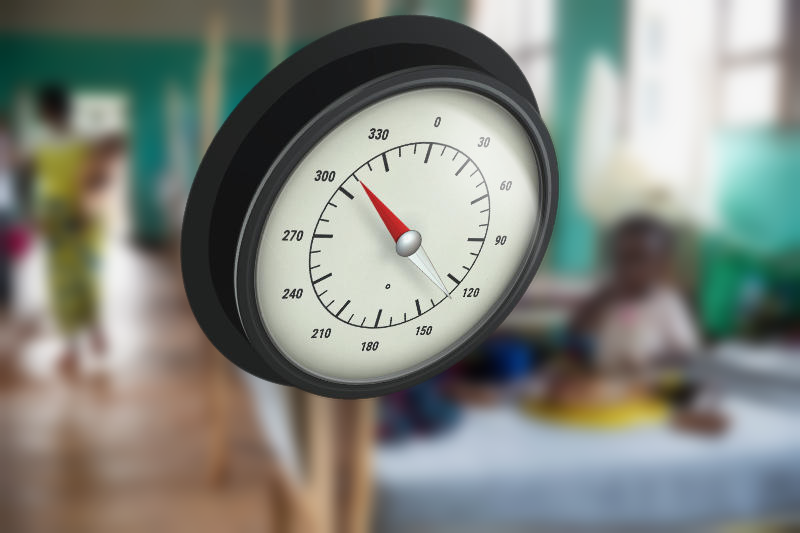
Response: 310 °
